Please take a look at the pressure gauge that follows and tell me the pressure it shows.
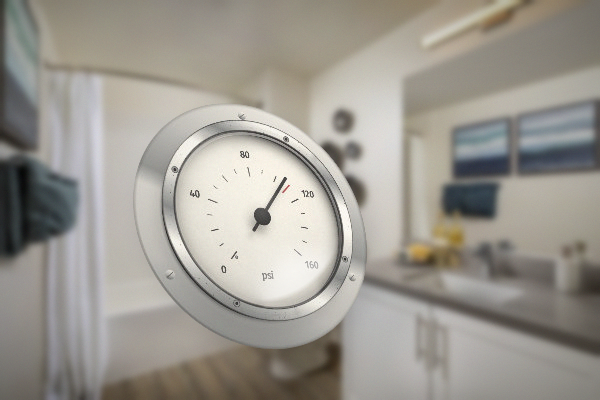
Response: 105 psi
